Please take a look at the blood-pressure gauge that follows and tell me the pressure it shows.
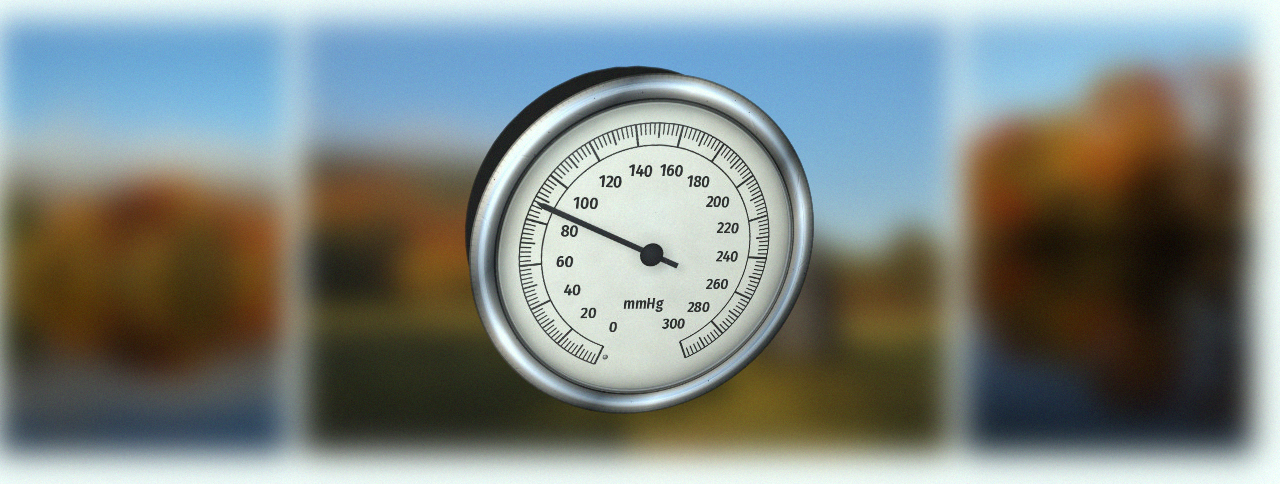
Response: 88 mmHg
